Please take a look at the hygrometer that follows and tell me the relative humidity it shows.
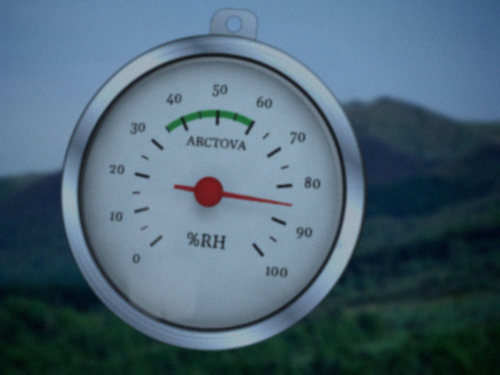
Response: 85 %
